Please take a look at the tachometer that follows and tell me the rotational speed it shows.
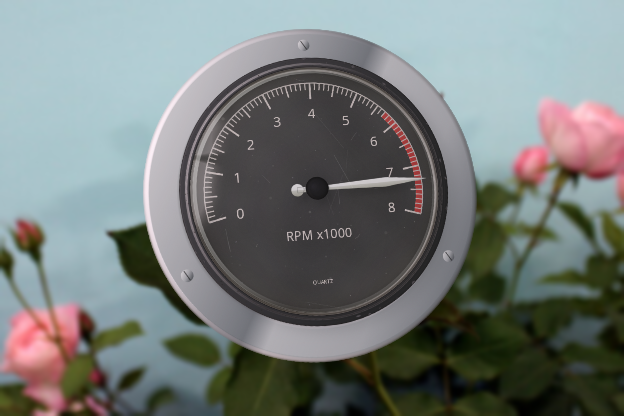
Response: 7300 rpm
